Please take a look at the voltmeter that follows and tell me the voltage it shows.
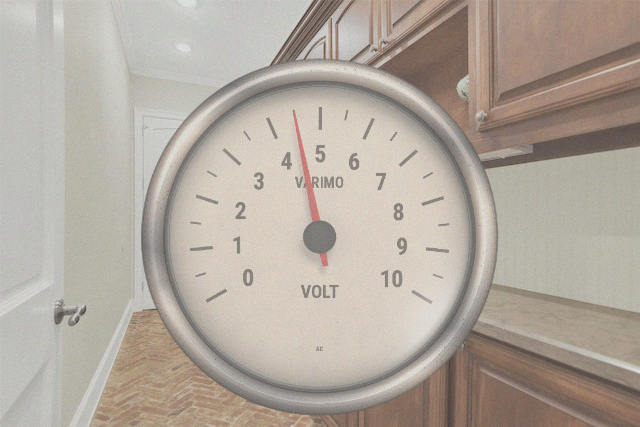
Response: 4.5 V
